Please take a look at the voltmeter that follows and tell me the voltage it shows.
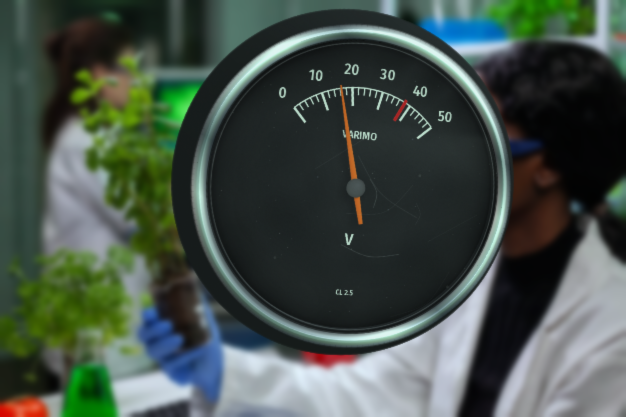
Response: 16 V
